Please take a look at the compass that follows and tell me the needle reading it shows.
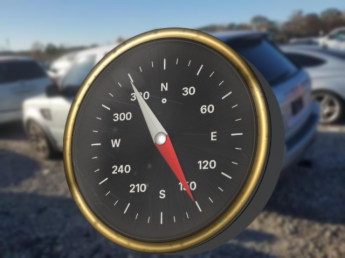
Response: 150 °
